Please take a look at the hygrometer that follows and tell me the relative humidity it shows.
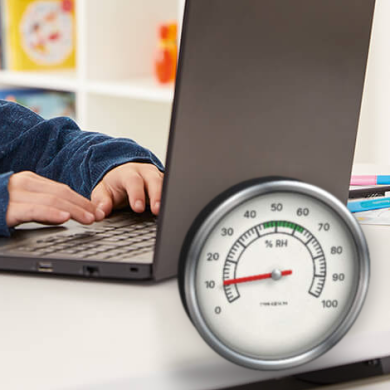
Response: 10 %
